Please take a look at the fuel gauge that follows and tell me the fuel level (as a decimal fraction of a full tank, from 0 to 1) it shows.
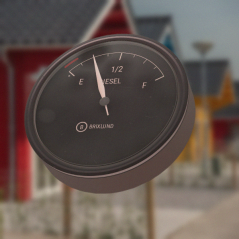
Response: 0.25
